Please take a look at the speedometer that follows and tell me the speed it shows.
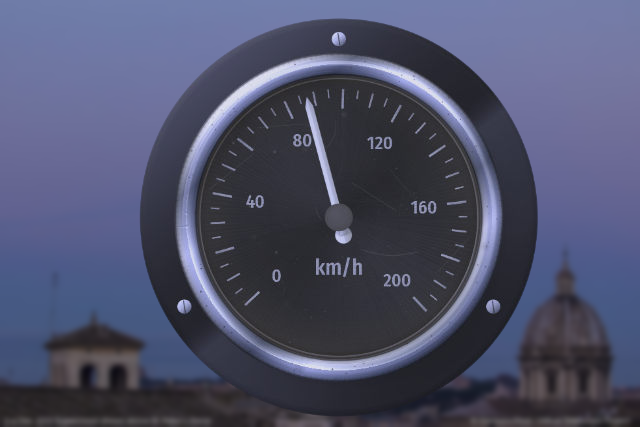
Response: 87.5 km/h
